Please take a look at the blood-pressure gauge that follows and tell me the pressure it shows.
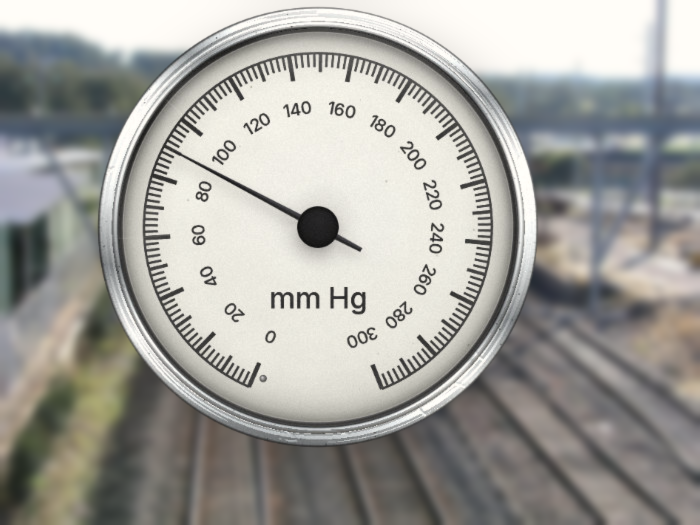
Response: 90 mmHg
